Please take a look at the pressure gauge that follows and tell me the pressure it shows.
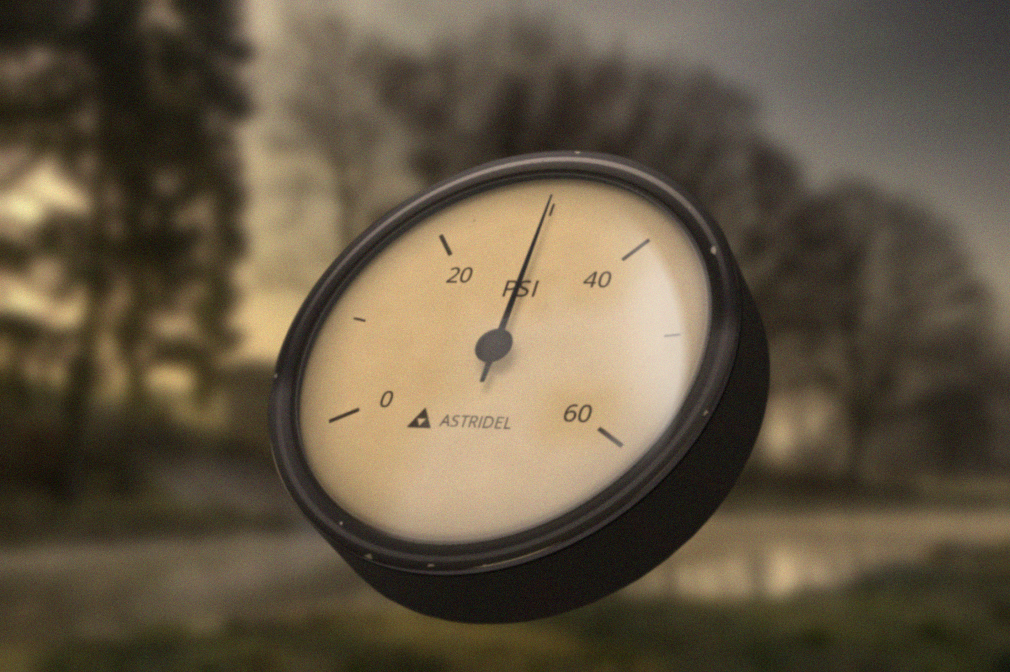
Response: 30 psi
